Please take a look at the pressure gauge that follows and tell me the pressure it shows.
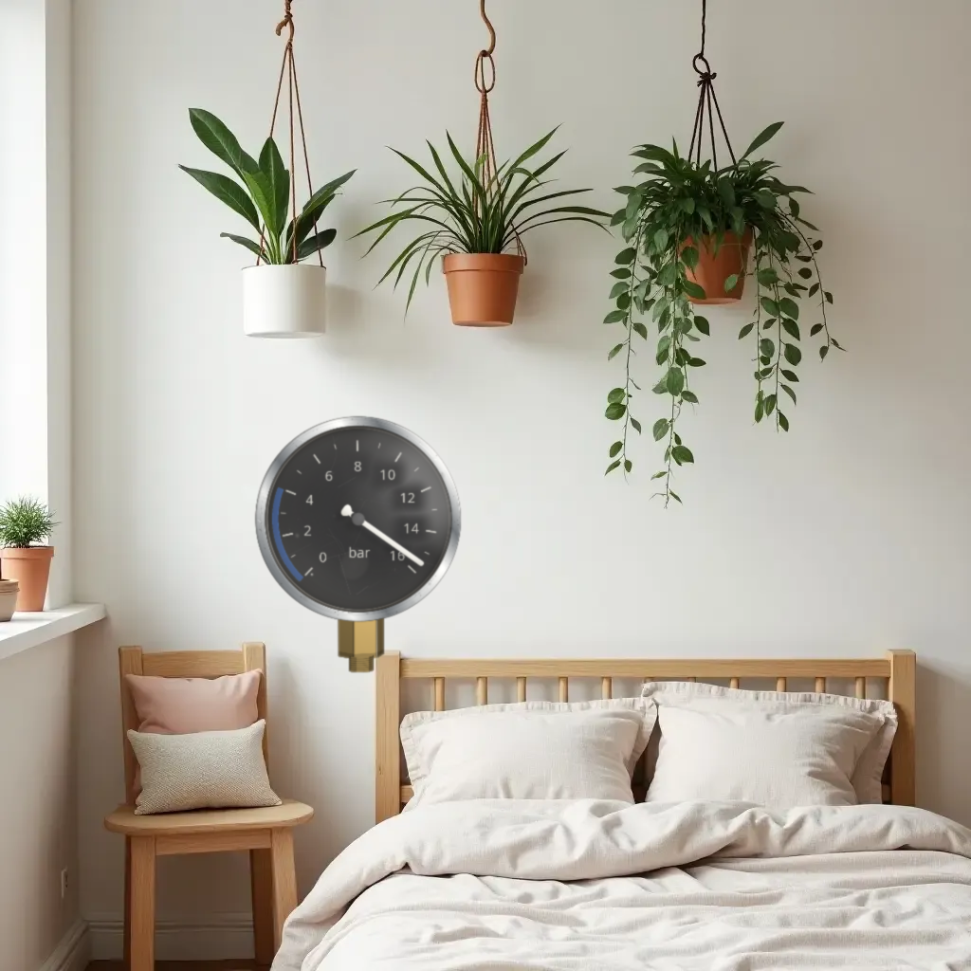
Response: 15.5 bar
